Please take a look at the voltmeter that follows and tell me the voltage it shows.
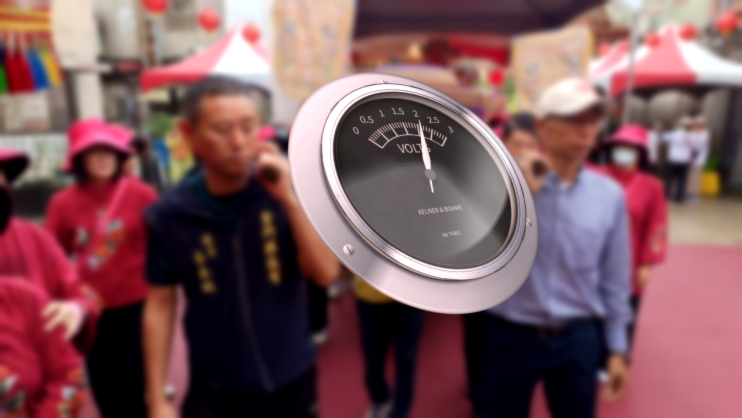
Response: 2 V
